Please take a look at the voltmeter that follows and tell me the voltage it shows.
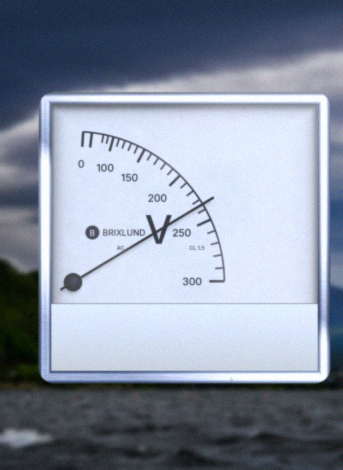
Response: 235 V
